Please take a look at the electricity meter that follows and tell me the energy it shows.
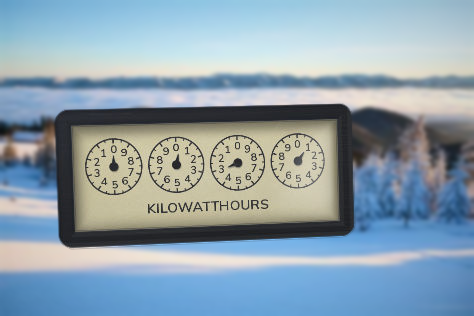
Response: 31 kWh
